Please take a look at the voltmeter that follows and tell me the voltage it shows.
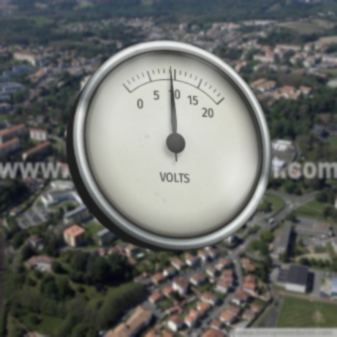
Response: 9 V
